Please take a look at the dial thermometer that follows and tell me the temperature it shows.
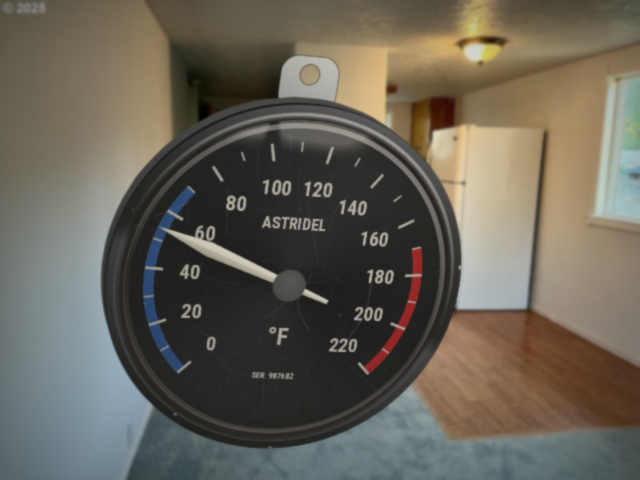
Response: 55 °F
